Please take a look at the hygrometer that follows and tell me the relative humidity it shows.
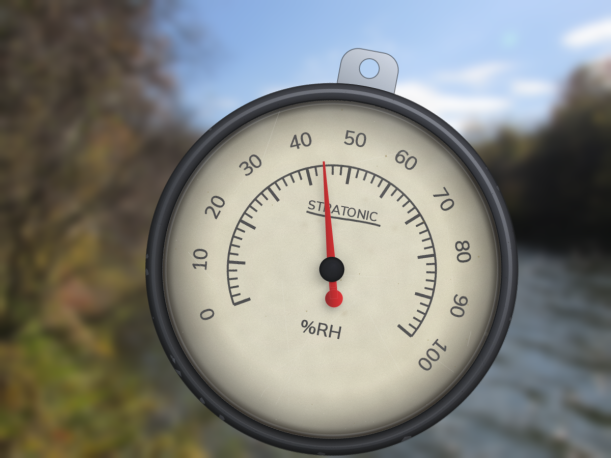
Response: 44 %
